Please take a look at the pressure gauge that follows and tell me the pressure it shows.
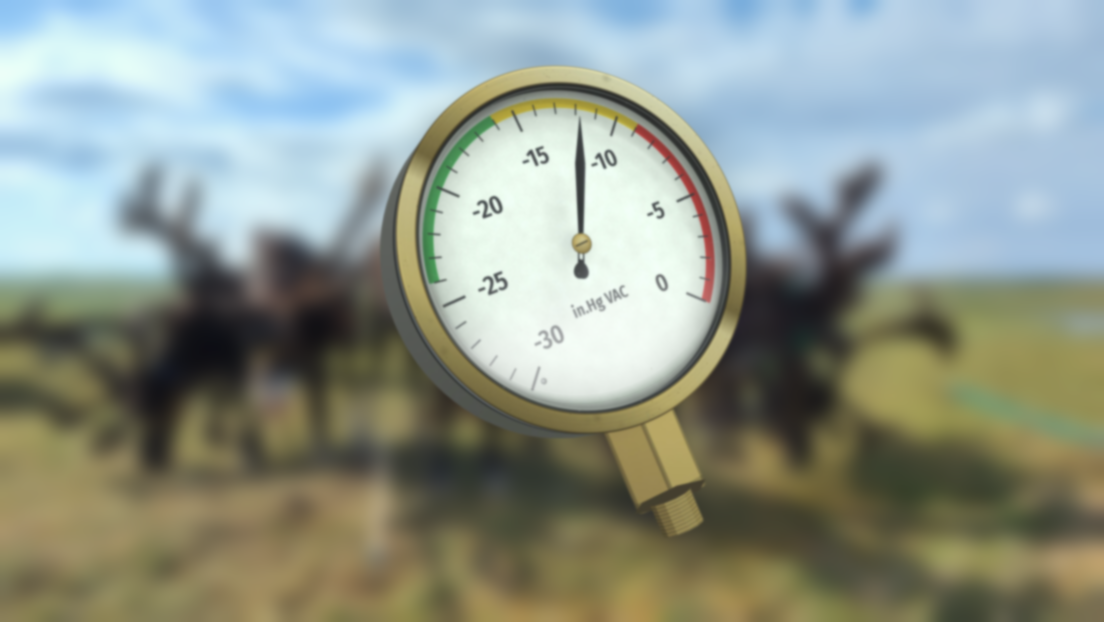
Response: -12 inHg
